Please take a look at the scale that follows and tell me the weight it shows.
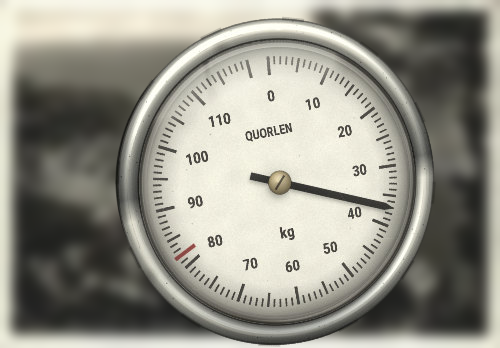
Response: 37 kg
